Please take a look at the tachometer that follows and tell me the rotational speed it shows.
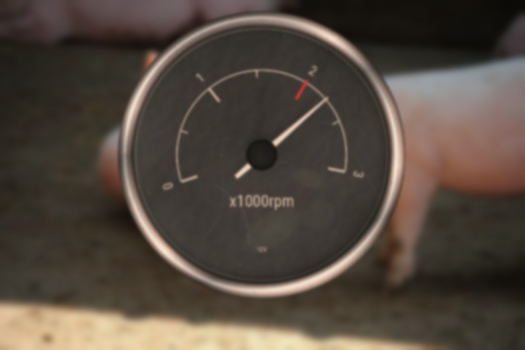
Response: 2250 rpm
